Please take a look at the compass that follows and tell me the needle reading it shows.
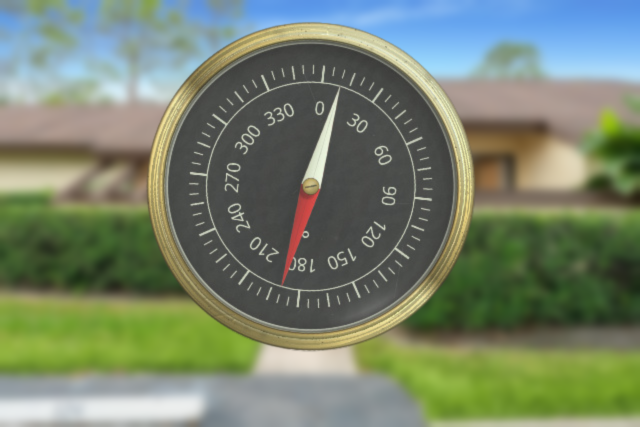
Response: 190 °
